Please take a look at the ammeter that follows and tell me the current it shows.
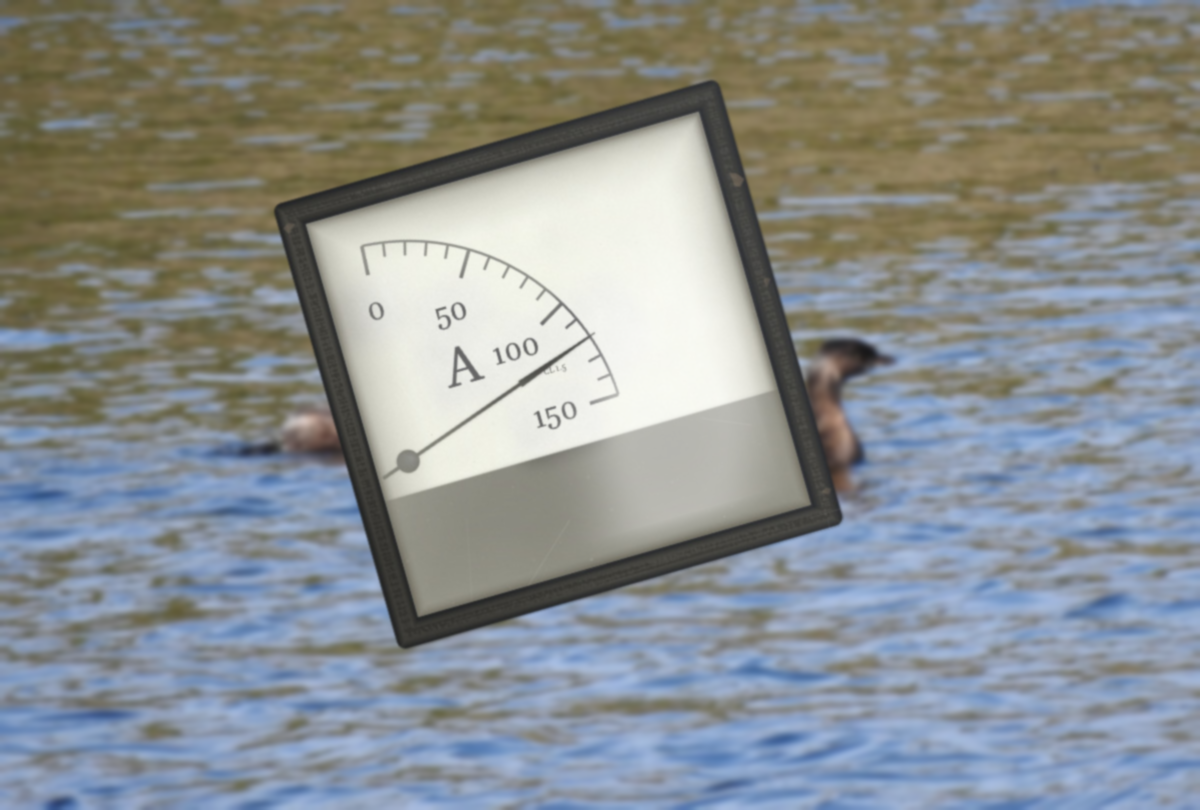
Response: 120 A
